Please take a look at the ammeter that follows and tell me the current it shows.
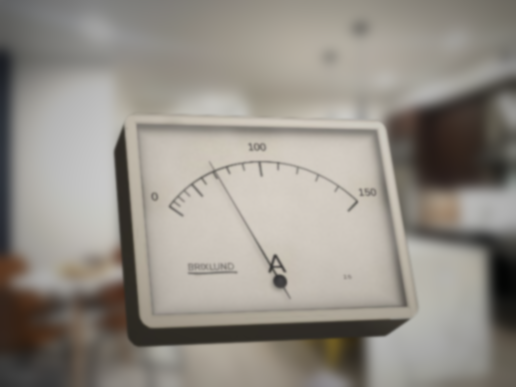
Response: 70 A
